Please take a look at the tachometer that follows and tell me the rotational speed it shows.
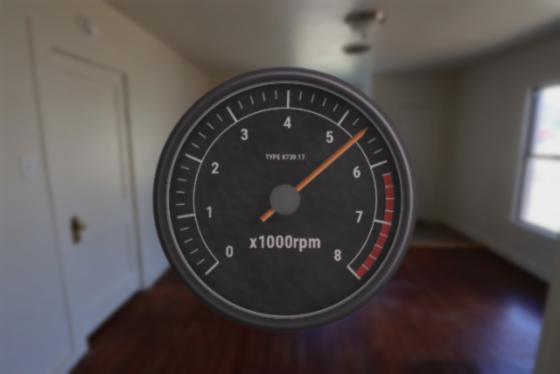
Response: 5400 rpm
